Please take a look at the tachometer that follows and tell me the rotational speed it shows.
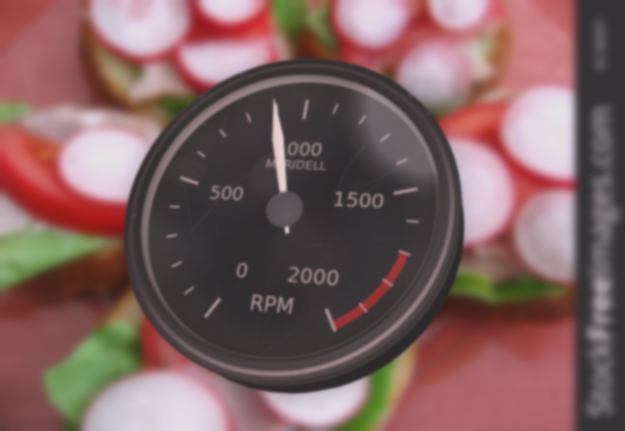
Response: 900 rpm
